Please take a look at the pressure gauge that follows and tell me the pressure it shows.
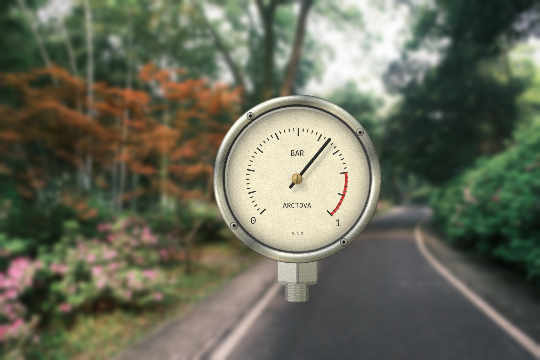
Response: 0.64 bar
